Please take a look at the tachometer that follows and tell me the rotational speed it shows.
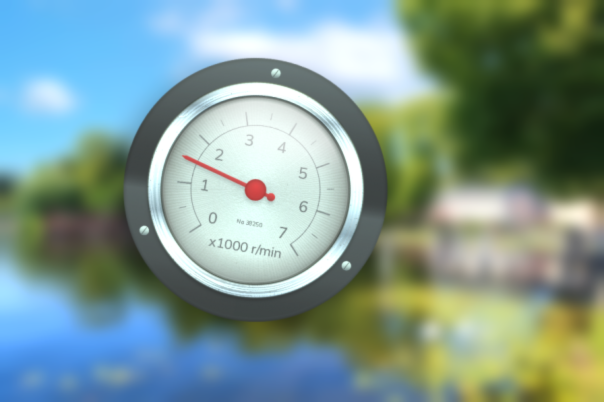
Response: 1500 rpm
